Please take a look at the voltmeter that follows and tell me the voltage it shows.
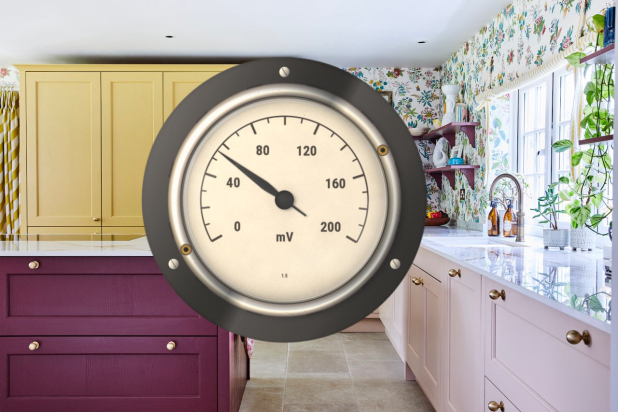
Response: 55 mV
